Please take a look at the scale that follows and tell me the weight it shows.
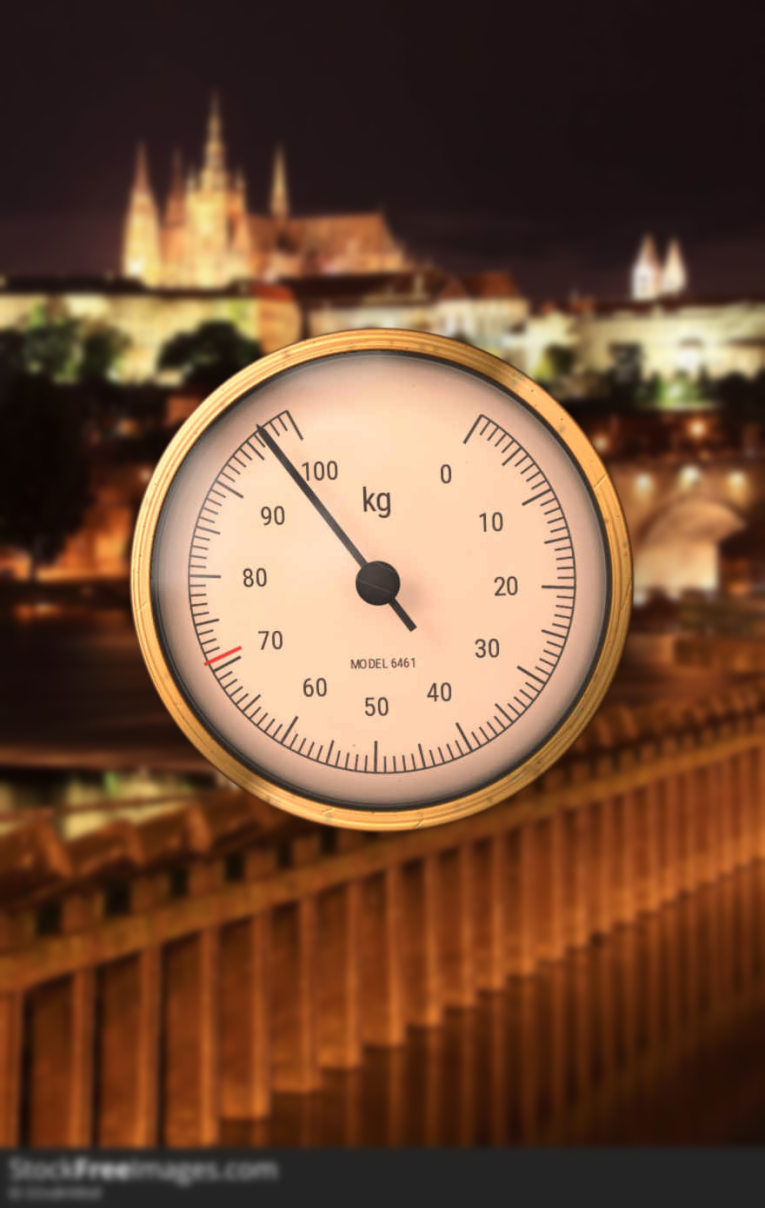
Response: 97 kg
